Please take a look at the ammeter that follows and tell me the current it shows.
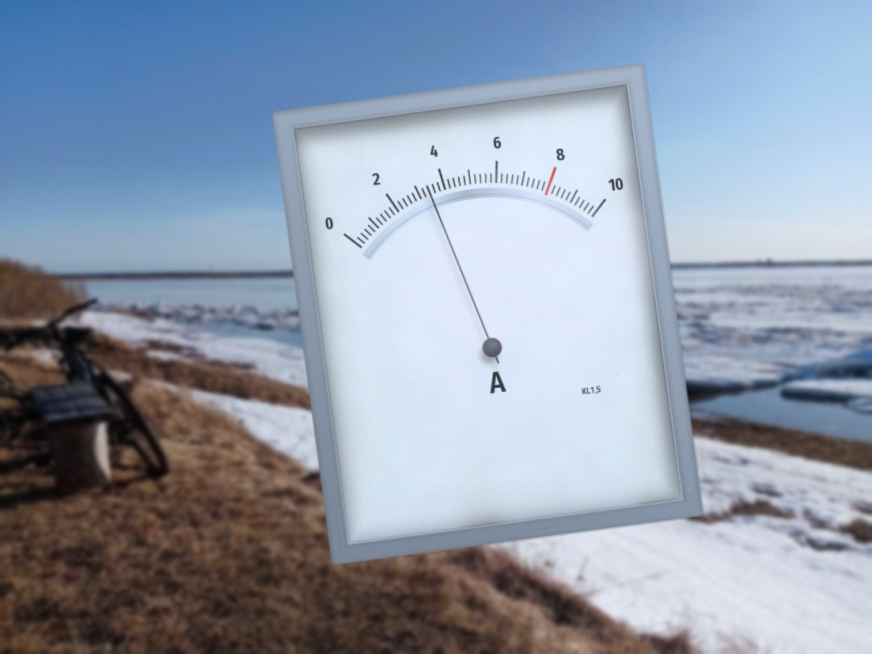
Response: 3.4 A
